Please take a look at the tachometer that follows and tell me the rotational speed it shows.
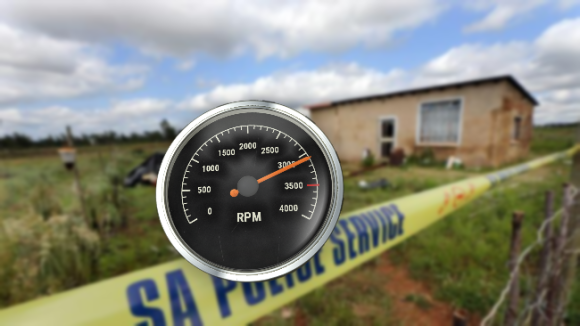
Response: 3100 rpm
